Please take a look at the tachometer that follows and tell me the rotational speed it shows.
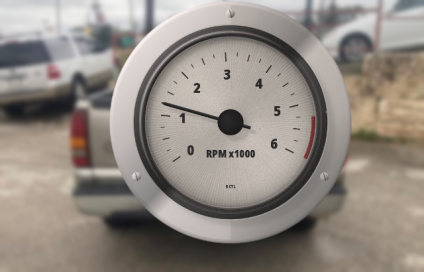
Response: 1250 rpm
